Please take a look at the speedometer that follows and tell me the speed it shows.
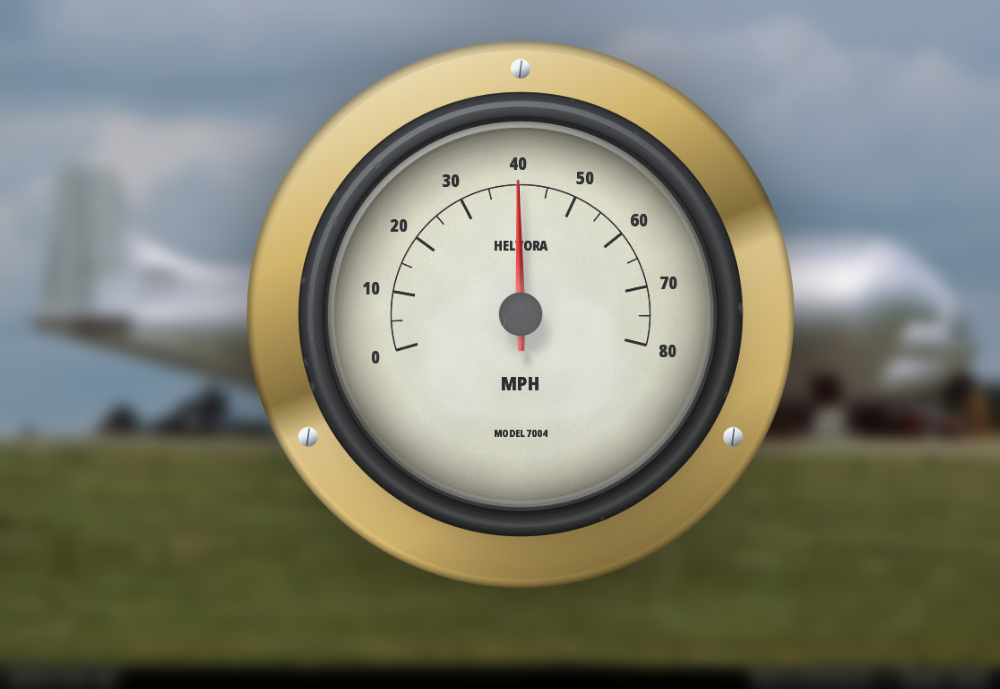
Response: 40 mph
